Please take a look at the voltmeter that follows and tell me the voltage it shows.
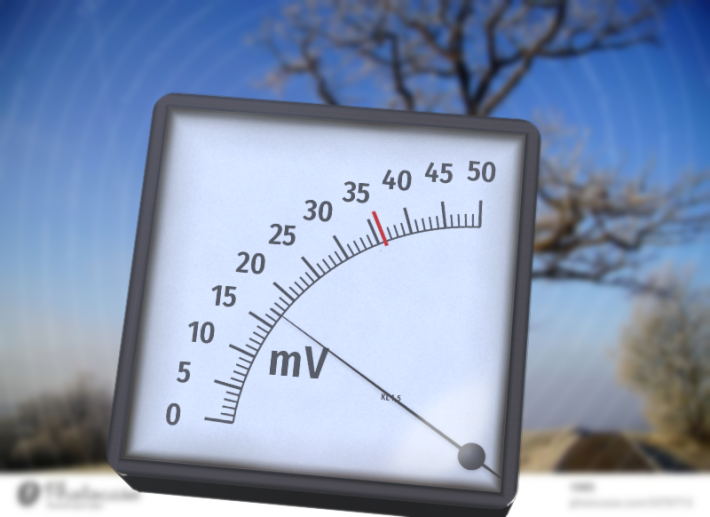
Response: 17 mV
